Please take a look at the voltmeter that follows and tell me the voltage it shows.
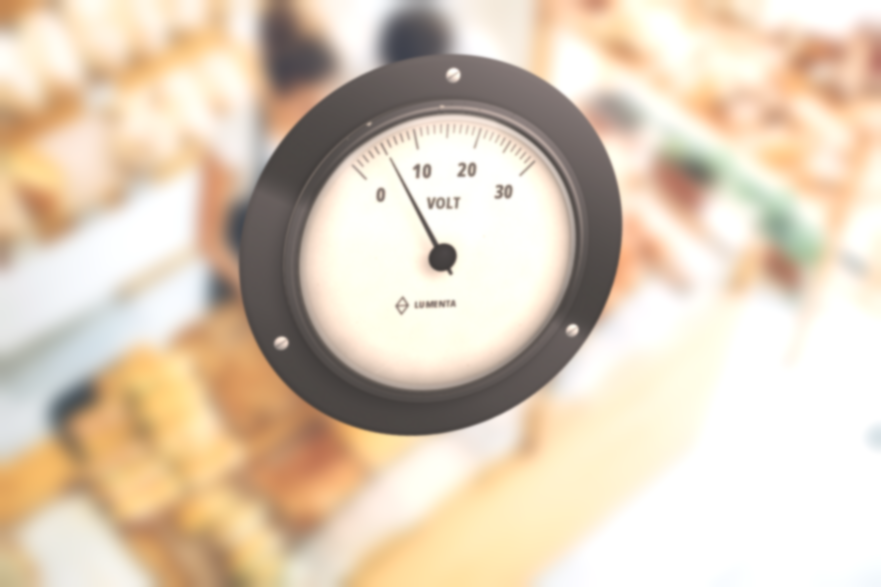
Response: 5 V
